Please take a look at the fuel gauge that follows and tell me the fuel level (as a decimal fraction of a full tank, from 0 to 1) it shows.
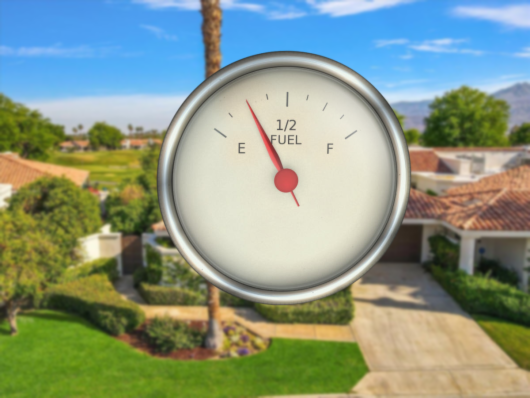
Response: 0.25
